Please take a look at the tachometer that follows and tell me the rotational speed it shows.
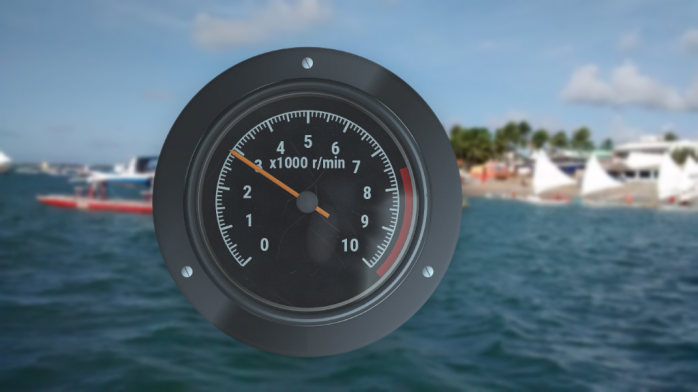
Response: 2900 rpm
